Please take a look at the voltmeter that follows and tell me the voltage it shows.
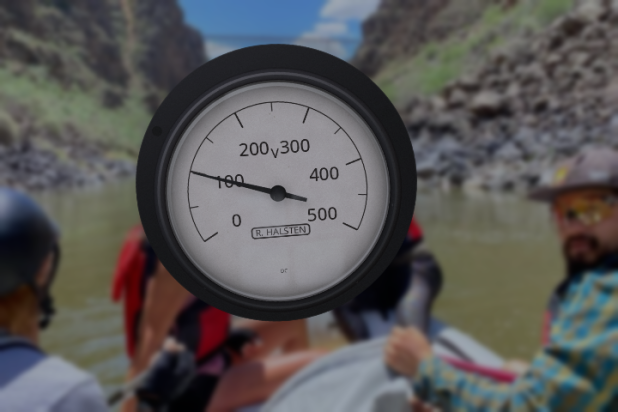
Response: 100 V
